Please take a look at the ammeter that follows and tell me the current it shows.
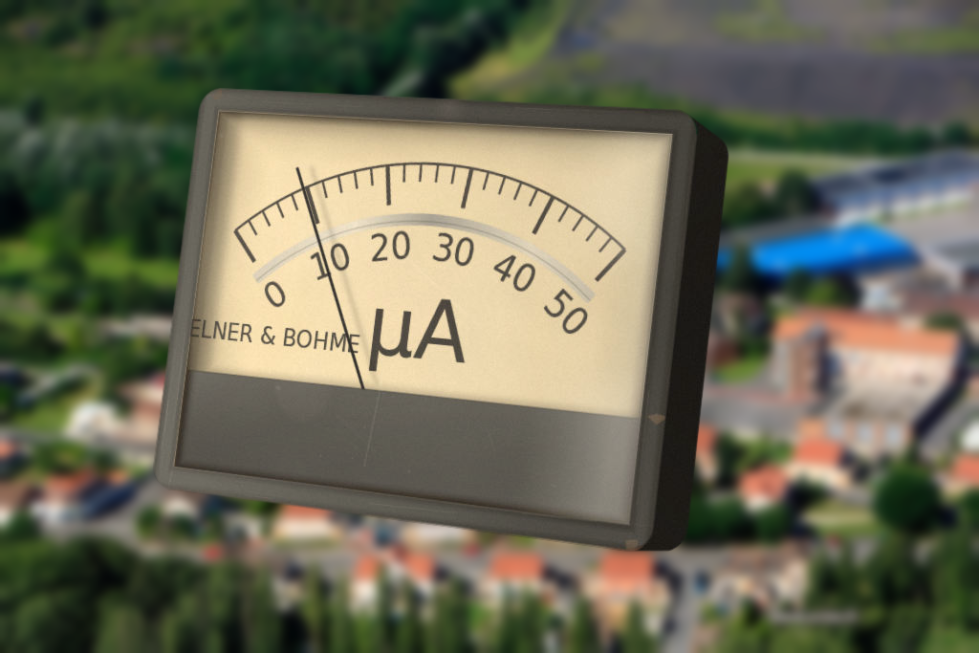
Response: 10 µA
